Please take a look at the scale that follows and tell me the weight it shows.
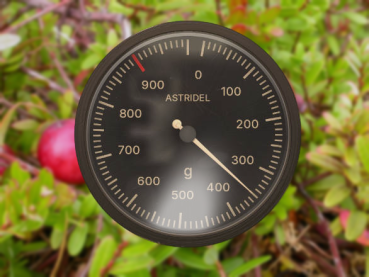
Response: 350 g
